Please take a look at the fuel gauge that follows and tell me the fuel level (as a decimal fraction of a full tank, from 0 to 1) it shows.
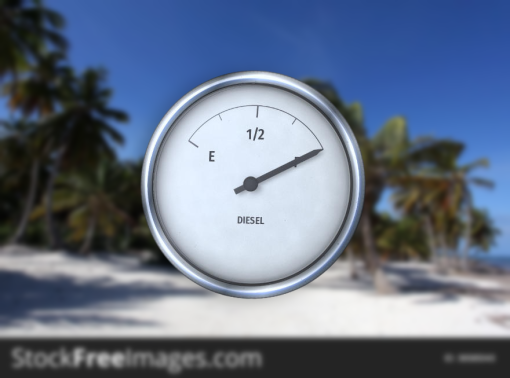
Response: 1
